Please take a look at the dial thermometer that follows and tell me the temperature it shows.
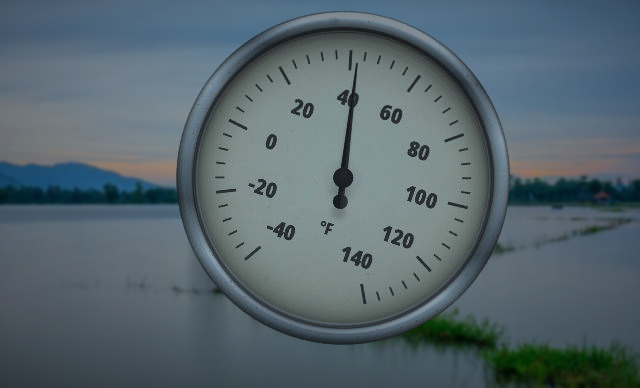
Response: 42 °F
